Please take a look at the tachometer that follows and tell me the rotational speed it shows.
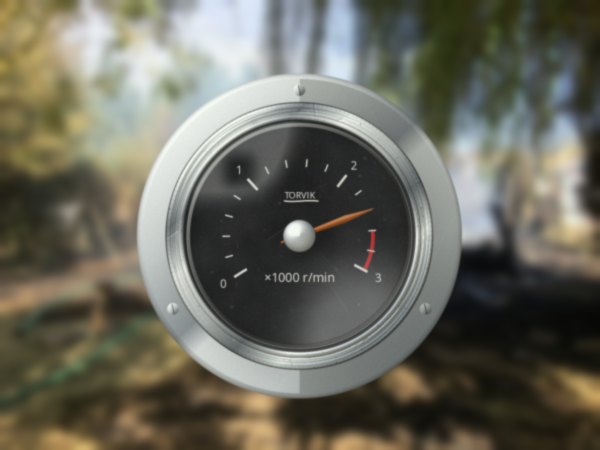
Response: 2400 rpm
